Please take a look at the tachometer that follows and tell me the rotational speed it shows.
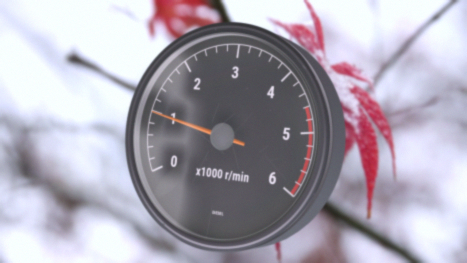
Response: 1000 rpm
